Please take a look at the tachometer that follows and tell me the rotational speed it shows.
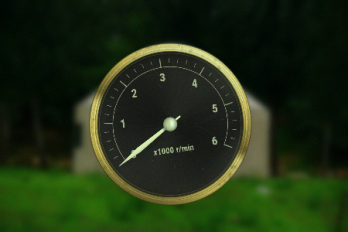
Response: 0 rpm
